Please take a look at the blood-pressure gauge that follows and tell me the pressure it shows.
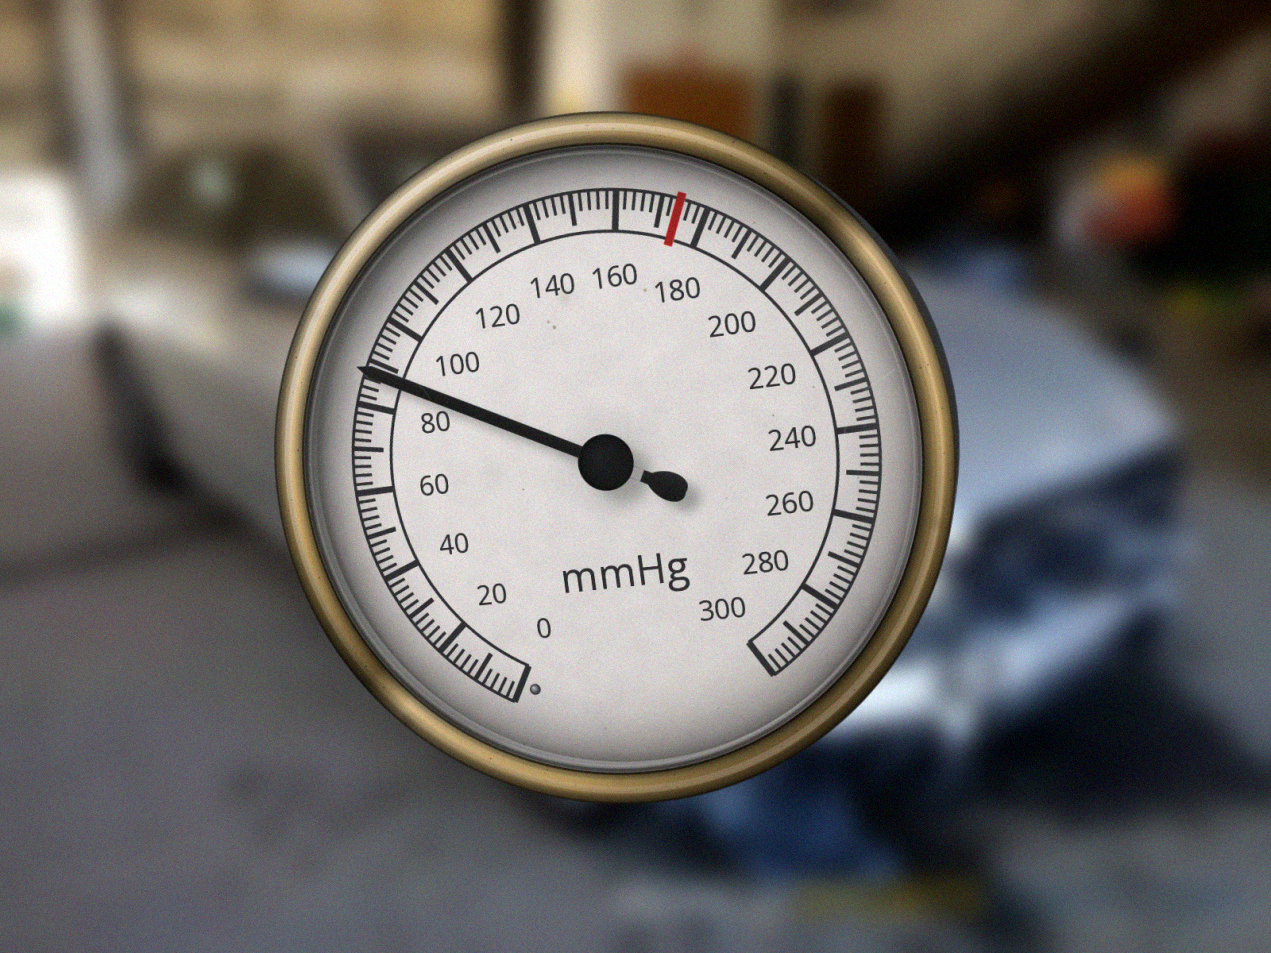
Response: 88 mmHg
